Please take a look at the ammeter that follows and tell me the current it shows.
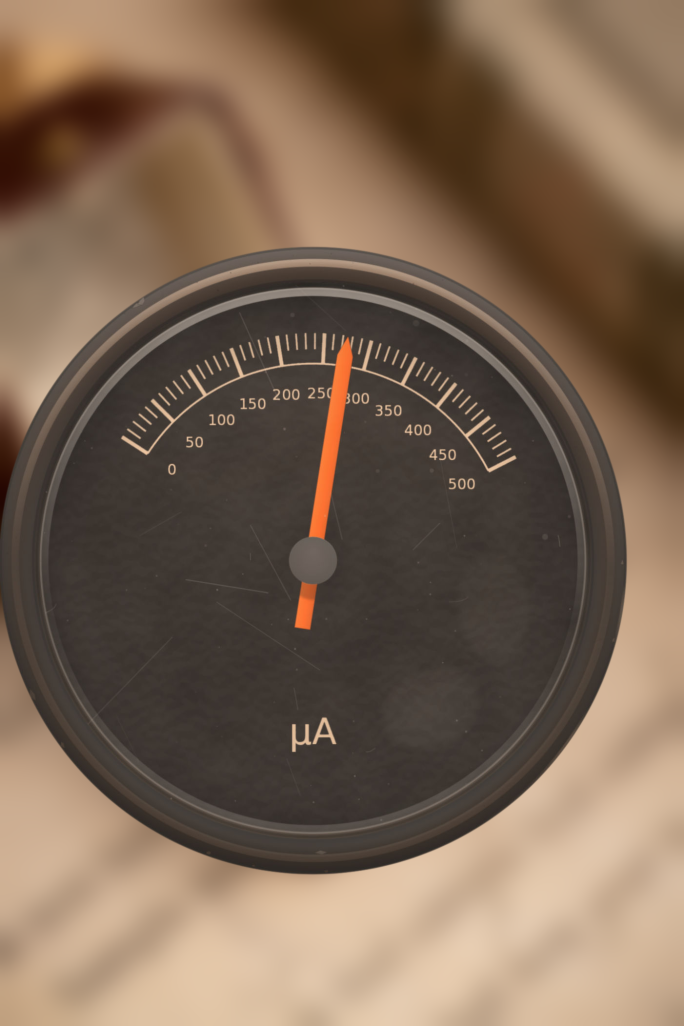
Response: 275 µA
